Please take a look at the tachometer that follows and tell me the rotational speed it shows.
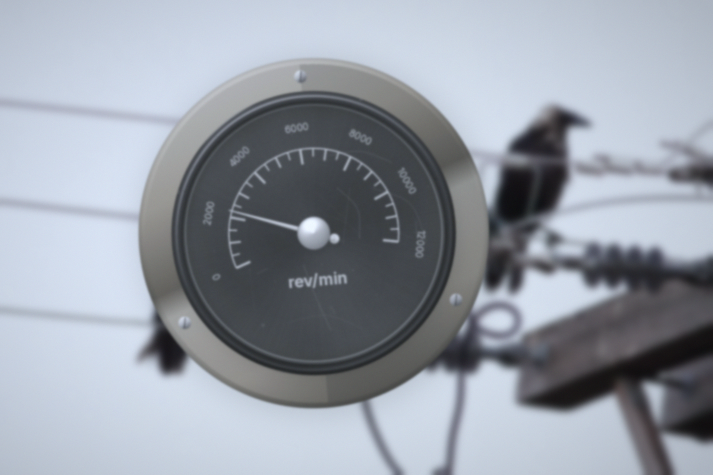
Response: 2250 rpm
